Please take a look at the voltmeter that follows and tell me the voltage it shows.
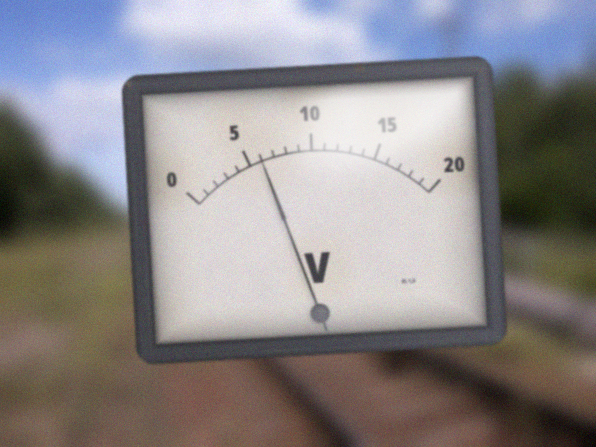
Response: 6 V
